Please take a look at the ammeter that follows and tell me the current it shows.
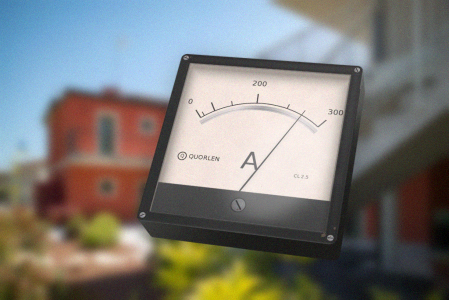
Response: 275 A
